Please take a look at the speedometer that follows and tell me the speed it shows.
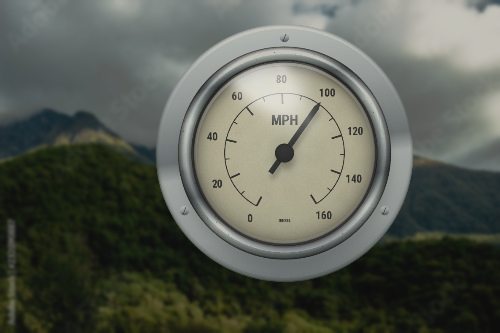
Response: 100 mph
